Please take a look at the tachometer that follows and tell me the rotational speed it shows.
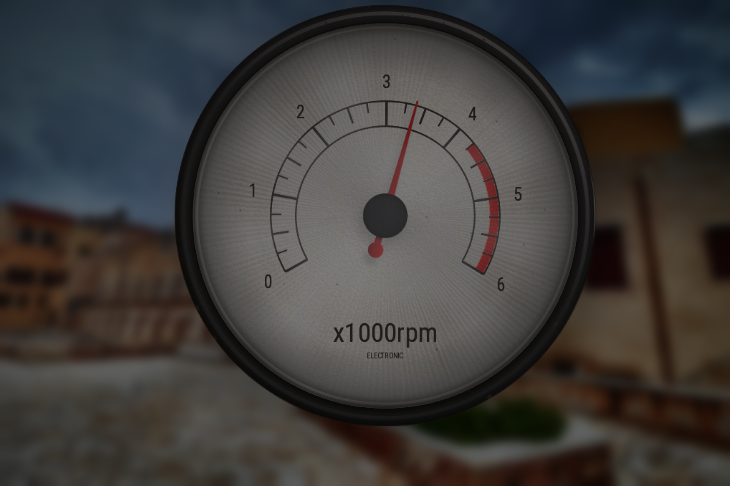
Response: 3375 rpm
